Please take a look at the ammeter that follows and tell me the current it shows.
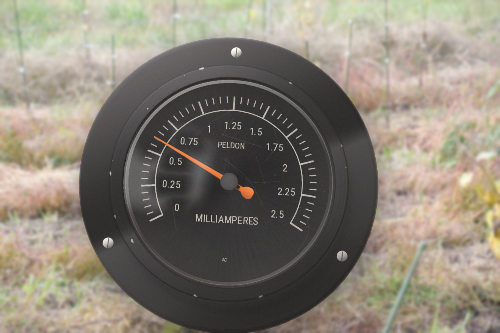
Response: 0.6 mA
